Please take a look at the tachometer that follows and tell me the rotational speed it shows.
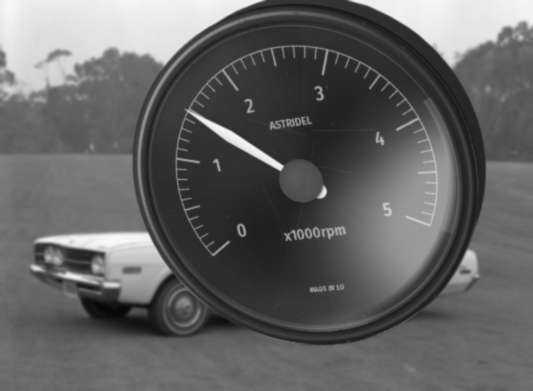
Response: 1500 rpm
